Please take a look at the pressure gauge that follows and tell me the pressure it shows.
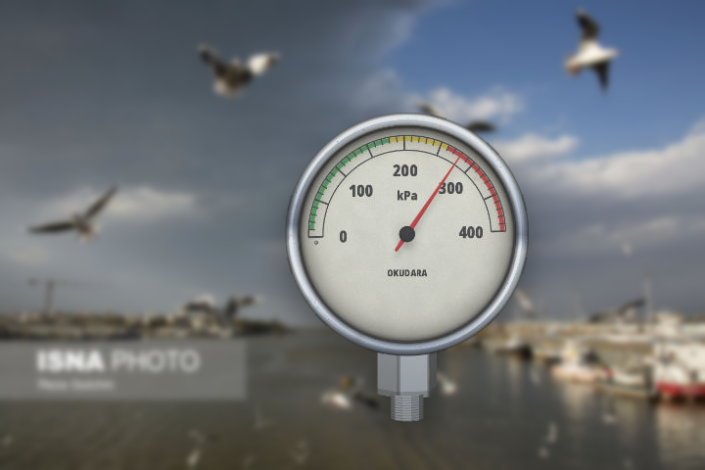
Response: 280 kPa
